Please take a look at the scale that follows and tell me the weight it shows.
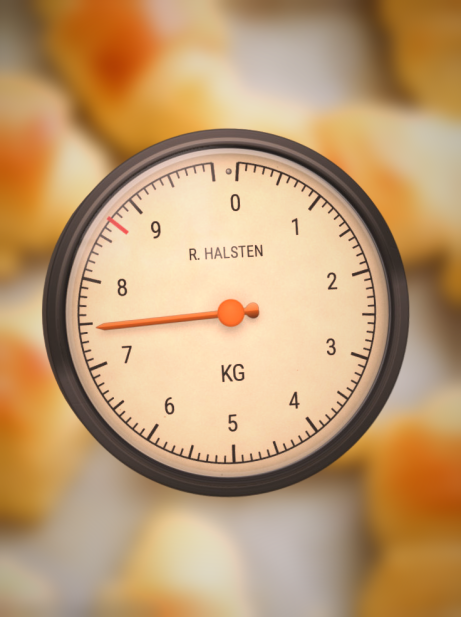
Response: 7.45 kg
